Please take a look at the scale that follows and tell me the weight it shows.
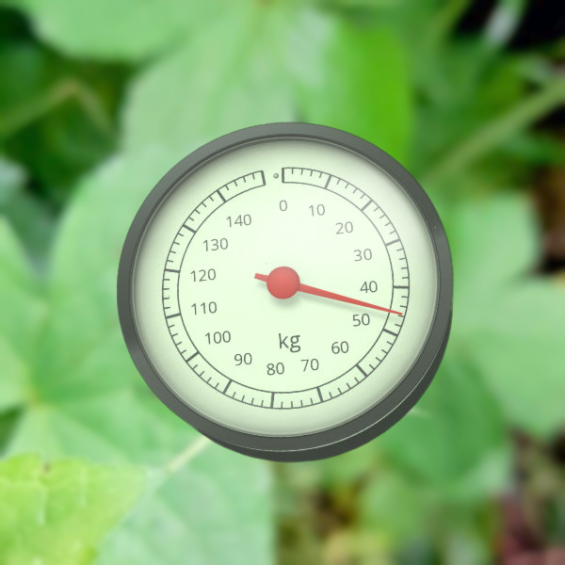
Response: 46 kg
